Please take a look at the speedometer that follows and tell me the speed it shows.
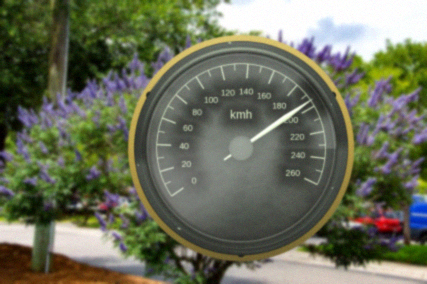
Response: 195 km/h
